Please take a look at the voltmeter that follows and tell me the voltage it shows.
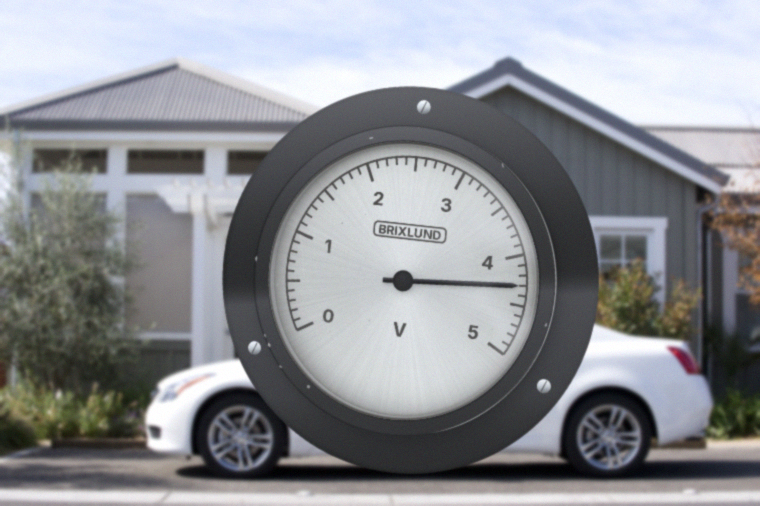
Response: 4.3 V
